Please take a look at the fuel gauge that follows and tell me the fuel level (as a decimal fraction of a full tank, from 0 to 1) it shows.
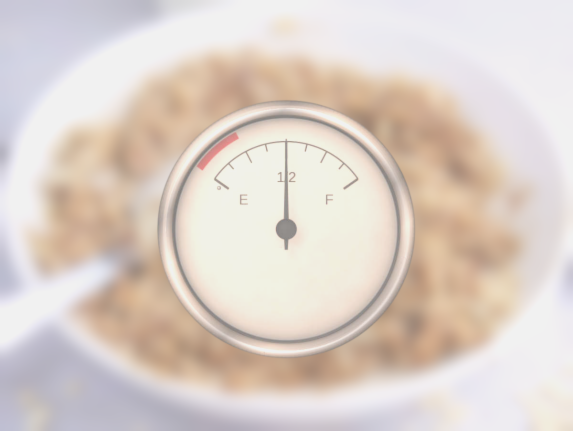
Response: 0.5
